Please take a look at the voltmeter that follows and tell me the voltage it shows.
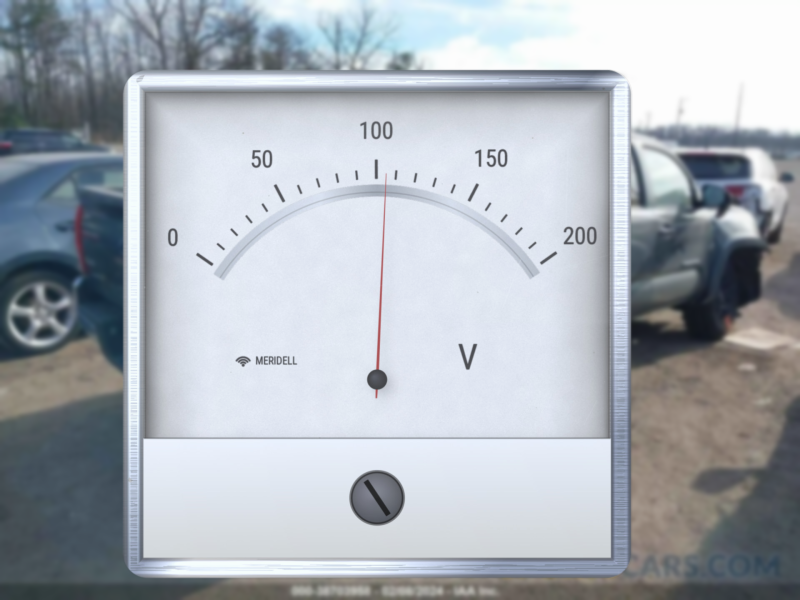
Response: 105 V
